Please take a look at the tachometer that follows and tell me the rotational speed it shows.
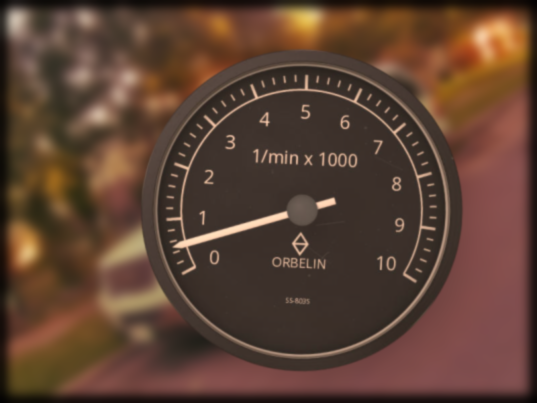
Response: 500 rpm
